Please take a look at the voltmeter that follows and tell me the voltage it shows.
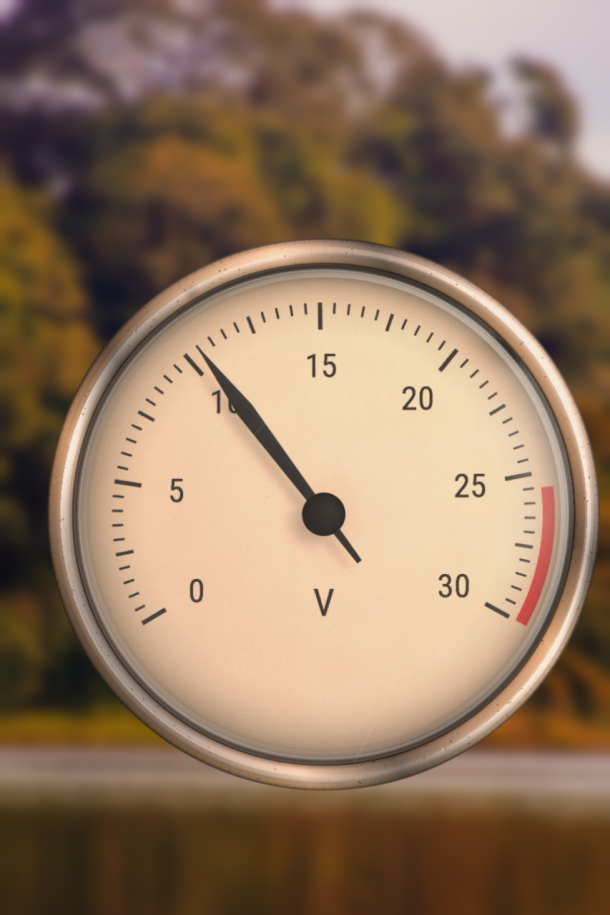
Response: 10.5 V
